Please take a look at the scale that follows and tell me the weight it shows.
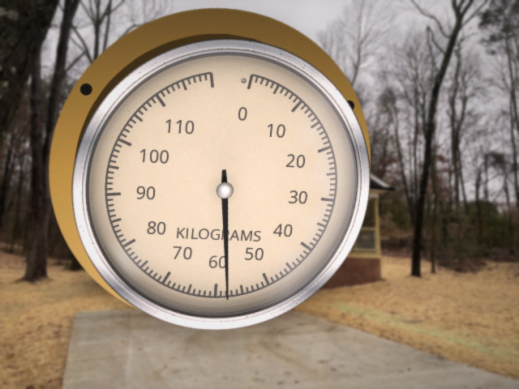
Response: 58 kg
